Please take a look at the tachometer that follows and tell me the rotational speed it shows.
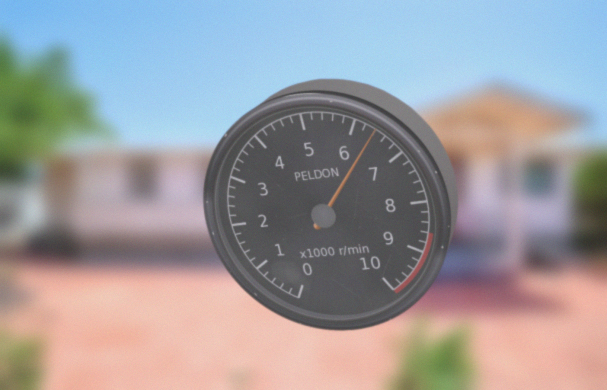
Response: 6400 rpm
